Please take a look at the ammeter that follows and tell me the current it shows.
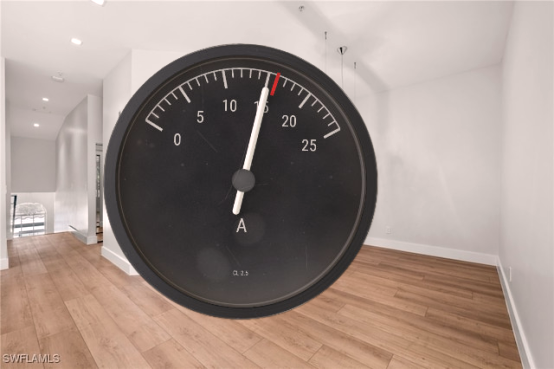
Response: 15 A
